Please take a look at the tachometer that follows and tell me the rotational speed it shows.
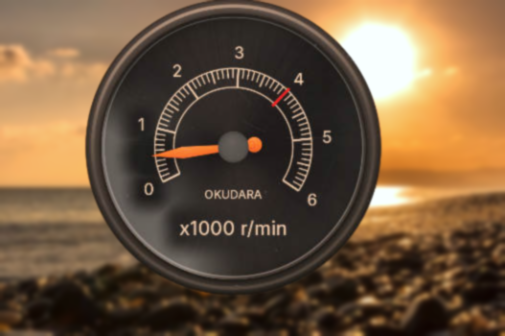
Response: 500 rpm
